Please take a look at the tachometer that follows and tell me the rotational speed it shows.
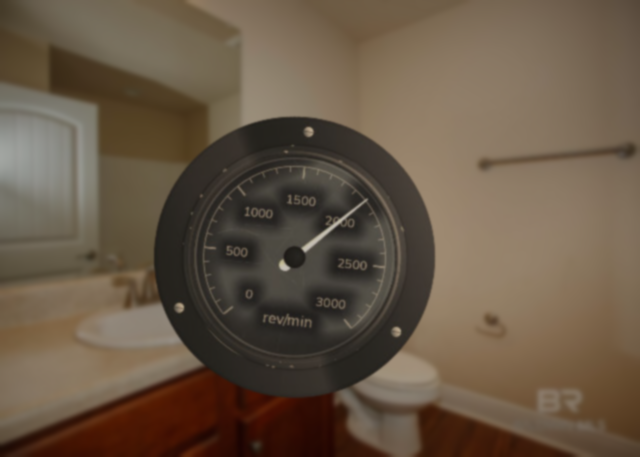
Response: 2000 rpm
